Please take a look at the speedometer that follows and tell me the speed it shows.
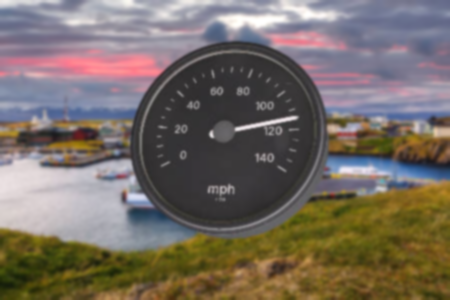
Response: 115 mph
